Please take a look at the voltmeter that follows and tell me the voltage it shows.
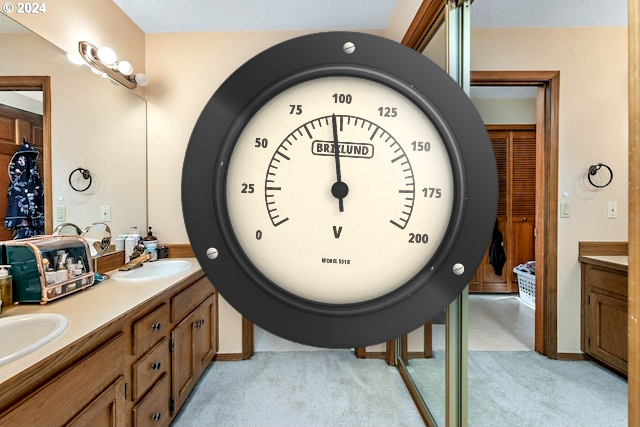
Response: 95 V
